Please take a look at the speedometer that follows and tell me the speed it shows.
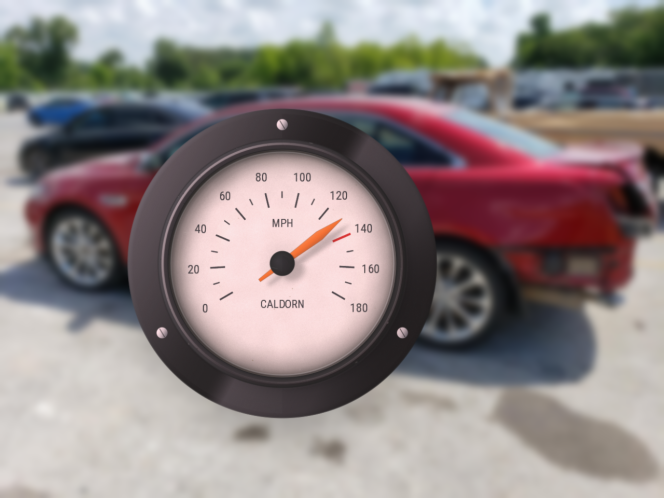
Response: 130 mph
